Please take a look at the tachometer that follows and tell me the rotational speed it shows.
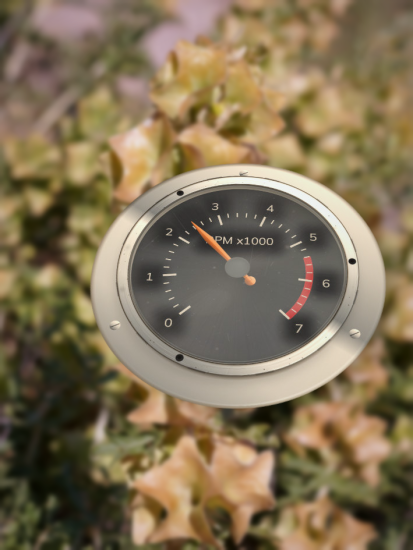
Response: 2400 rpm
